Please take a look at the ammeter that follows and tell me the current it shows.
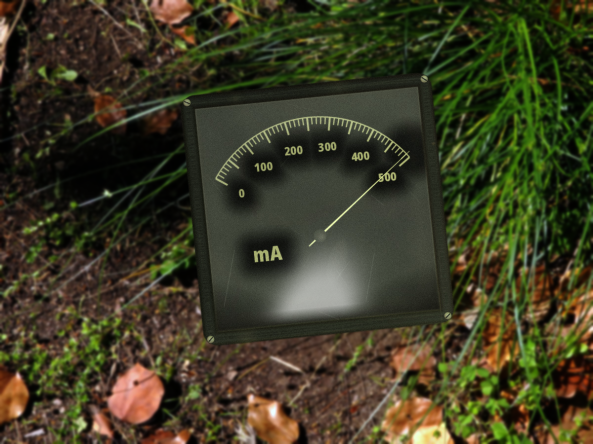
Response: 490 mA
